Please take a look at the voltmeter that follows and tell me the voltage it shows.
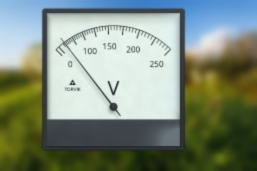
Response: 50 V
